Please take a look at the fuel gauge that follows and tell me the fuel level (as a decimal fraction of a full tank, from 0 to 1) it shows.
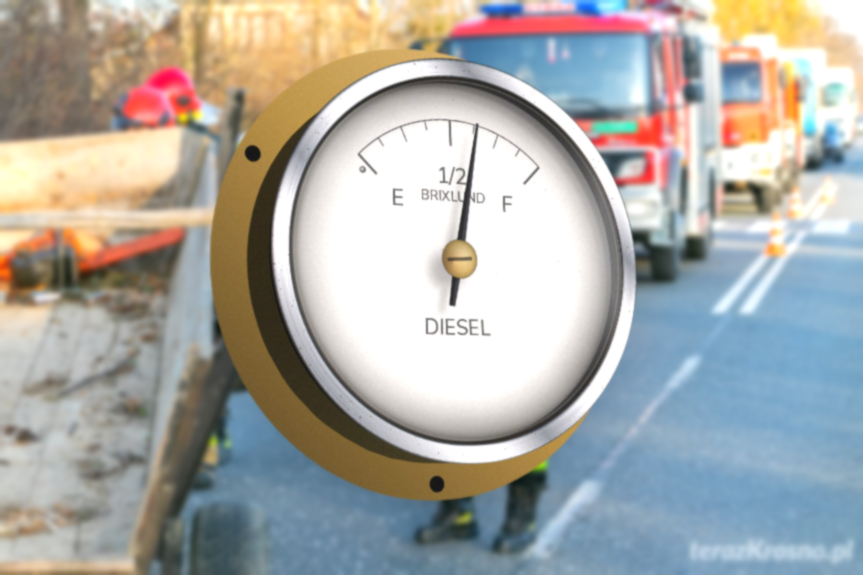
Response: 0.625
